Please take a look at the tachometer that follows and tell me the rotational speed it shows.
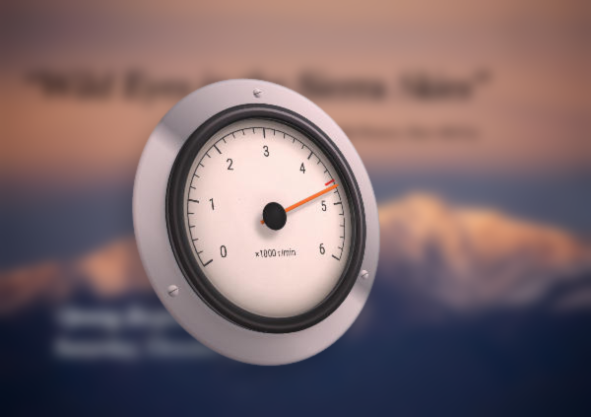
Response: 4700 rpm
